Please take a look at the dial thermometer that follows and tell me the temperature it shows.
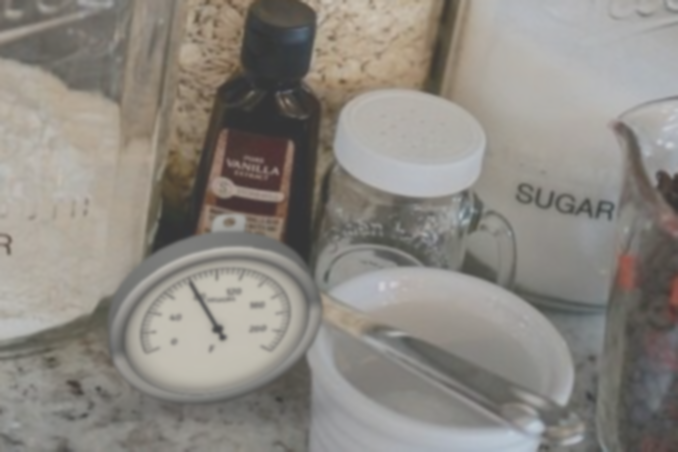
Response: 80 °F
